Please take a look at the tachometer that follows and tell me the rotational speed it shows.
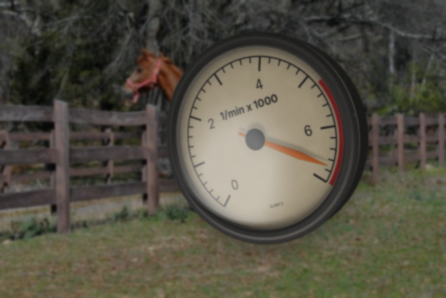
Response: 6700 rpm
